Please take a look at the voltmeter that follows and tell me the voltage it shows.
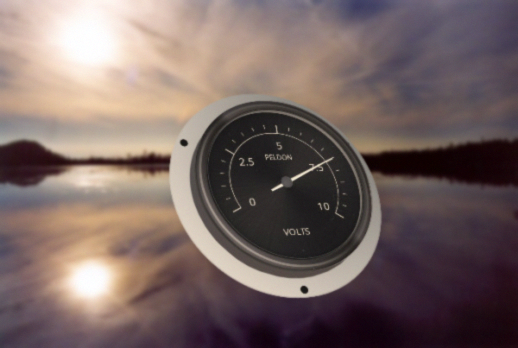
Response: 7.5 V
